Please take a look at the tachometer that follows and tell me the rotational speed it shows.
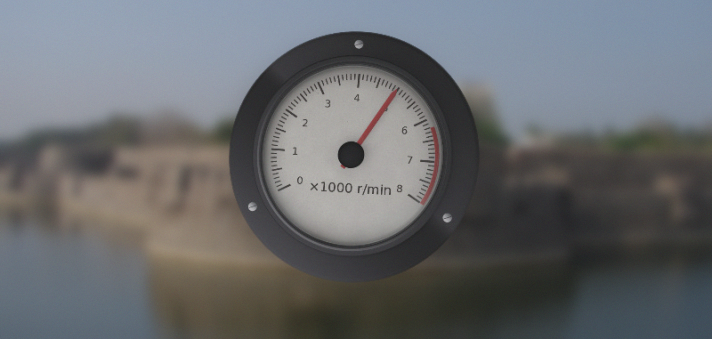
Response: 5000 rpm
